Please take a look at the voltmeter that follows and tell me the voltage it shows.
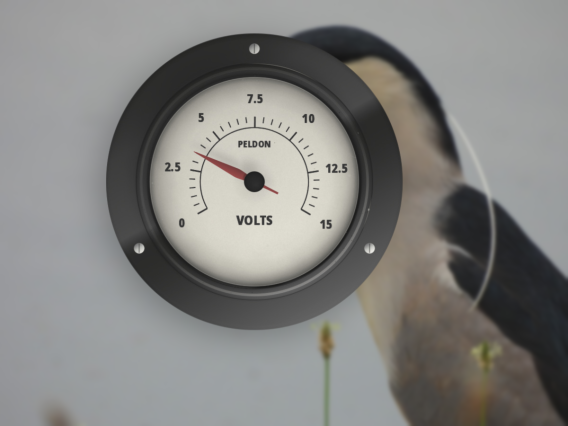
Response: 3.5 V
